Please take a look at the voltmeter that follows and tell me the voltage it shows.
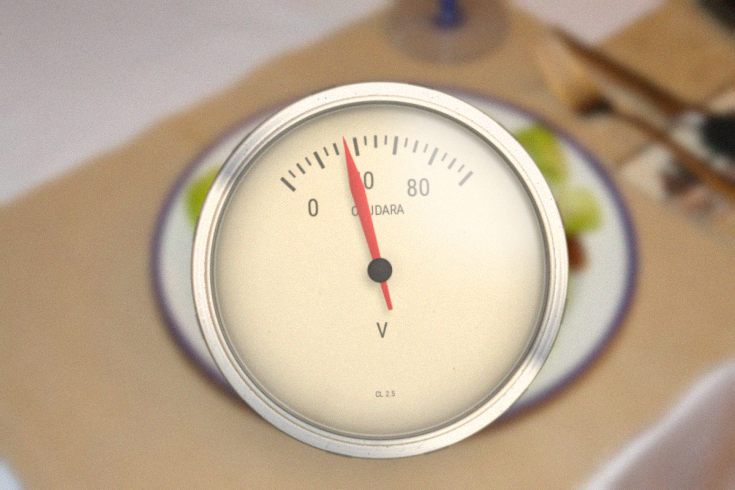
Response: 35 V
